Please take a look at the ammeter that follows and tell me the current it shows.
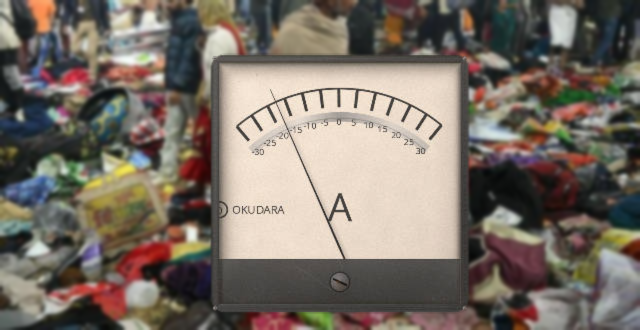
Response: -17.5 A
